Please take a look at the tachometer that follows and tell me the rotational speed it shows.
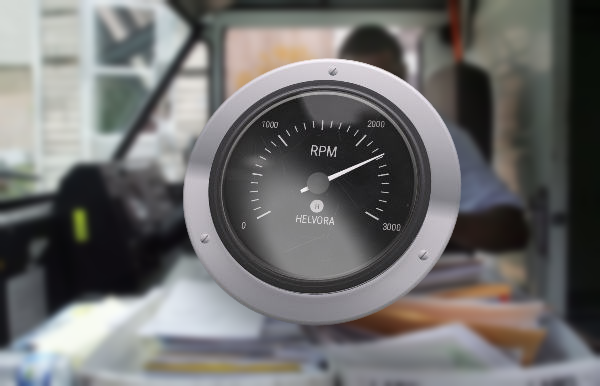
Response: 2300 rpm
